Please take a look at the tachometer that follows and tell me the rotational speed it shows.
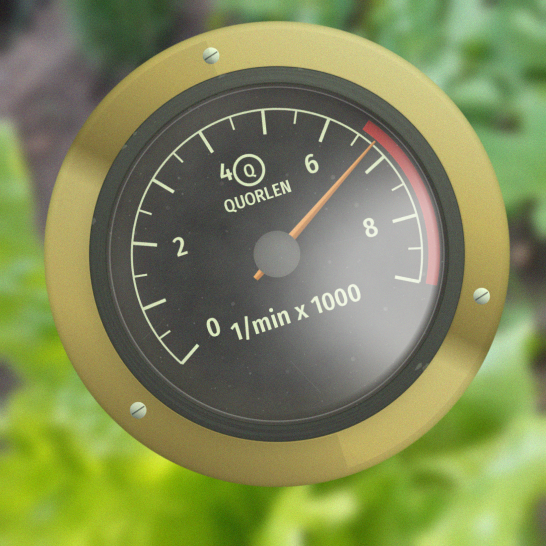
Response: 6750 rpm
